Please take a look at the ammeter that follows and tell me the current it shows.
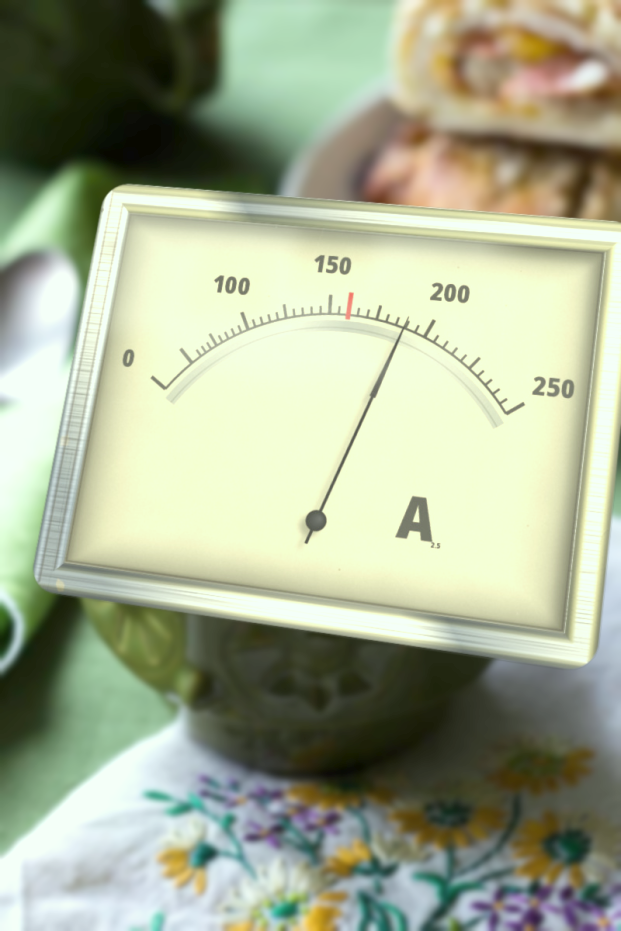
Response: 190 A
